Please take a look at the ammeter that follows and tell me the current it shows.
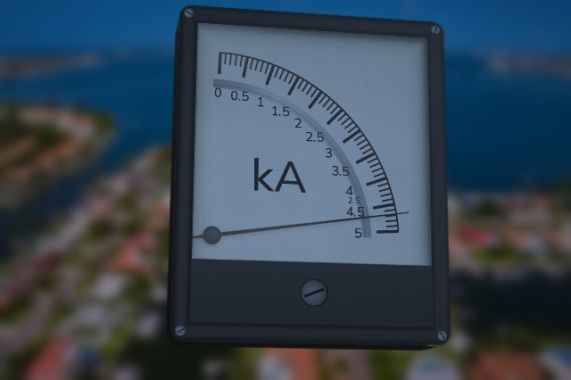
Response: 4.7 kA
